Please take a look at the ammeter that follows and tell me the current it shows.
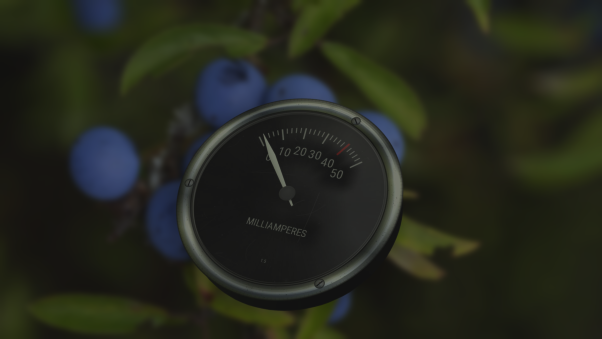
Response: 2 mA
